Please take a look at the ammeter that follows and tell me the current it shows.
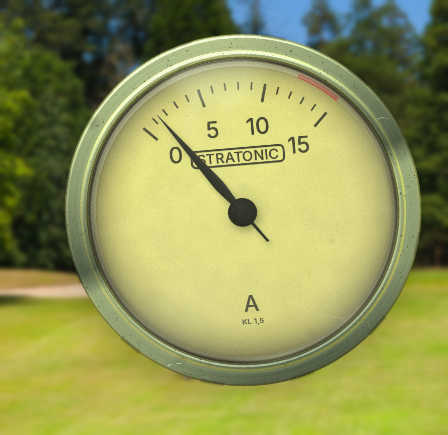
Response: 1.5 A
